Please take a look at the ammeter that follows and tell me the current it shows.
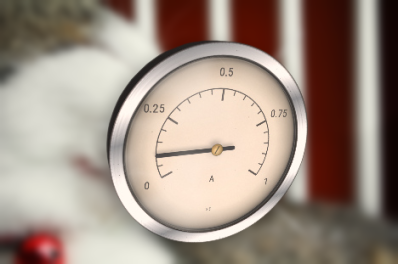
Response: 0.1 A
